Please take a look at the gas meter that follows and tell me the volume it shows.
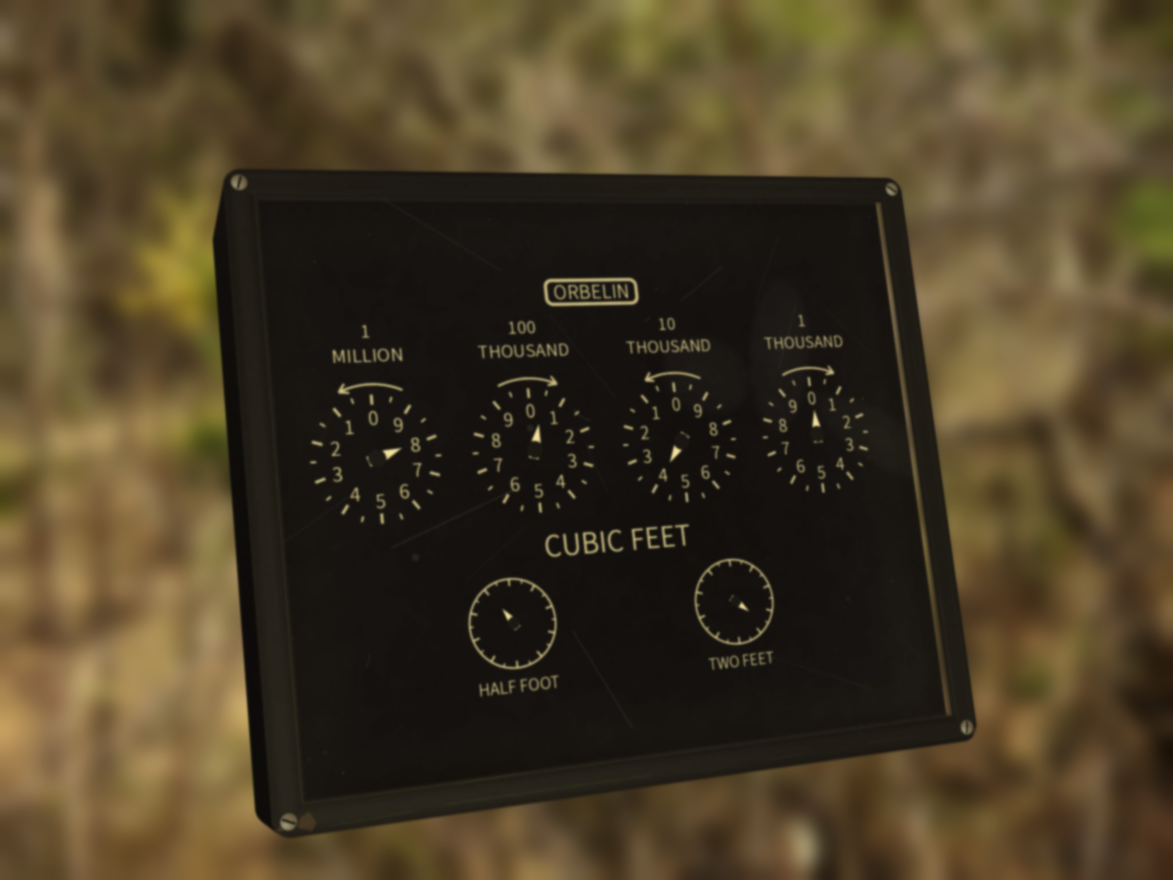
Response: 804000 ft³
